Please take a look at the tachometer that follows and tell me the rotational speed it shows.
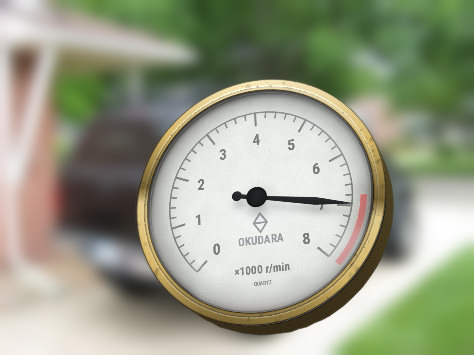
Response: 7000 rpm
